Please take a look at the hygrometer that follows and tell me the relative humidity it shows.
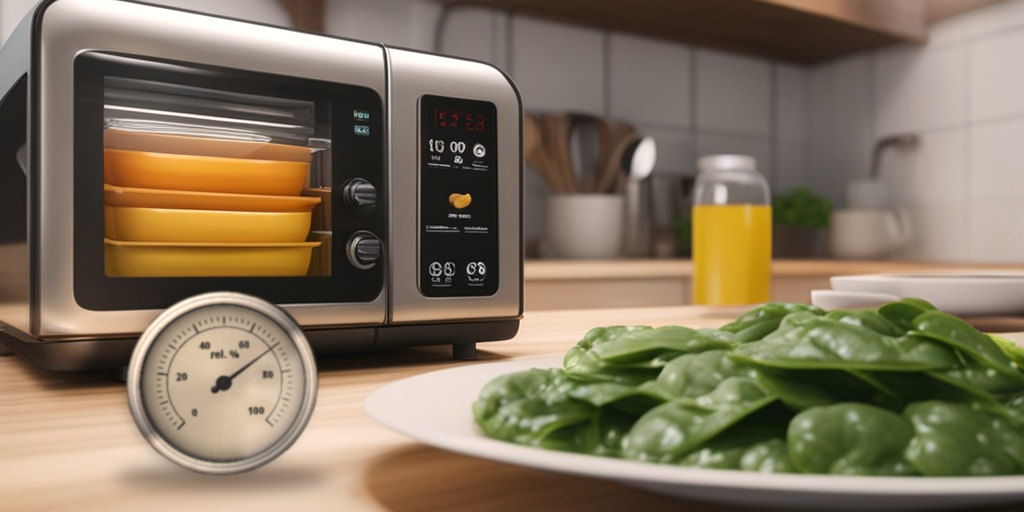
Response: 70 %
